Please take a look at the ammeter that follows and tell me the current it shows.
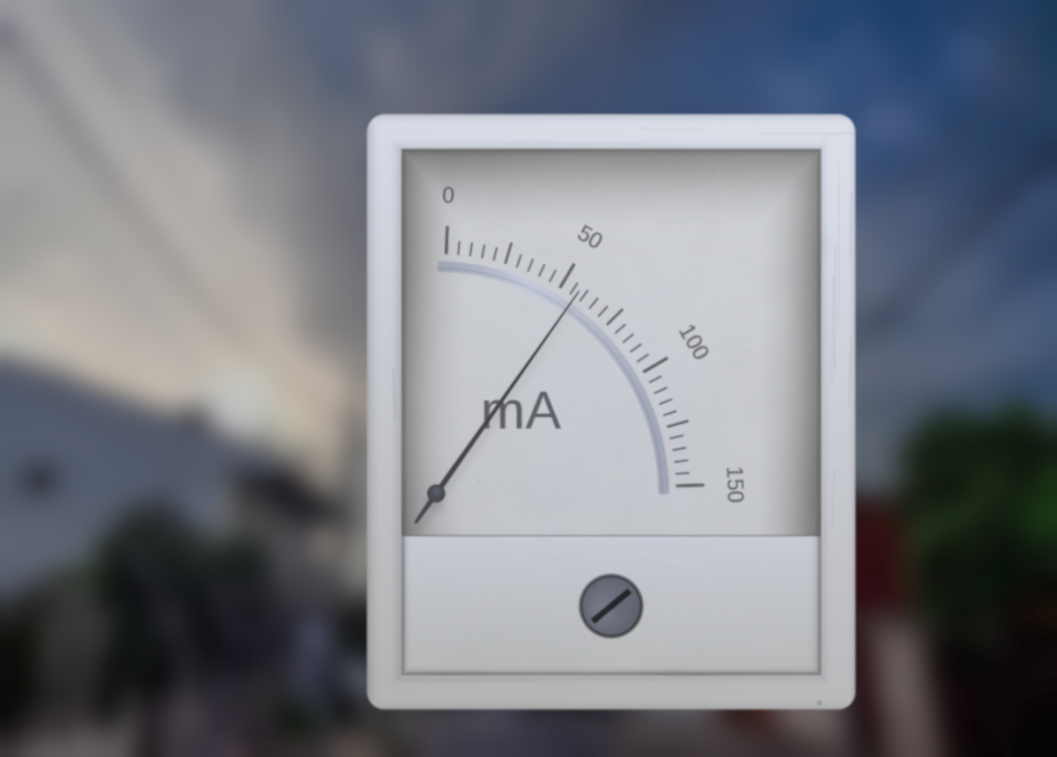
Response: 57.5 mA
